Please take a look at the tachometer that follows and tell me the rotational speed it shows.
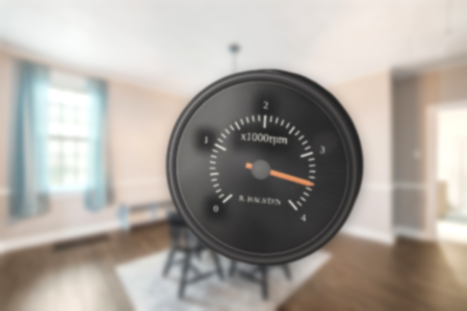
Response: 3500 rpm
